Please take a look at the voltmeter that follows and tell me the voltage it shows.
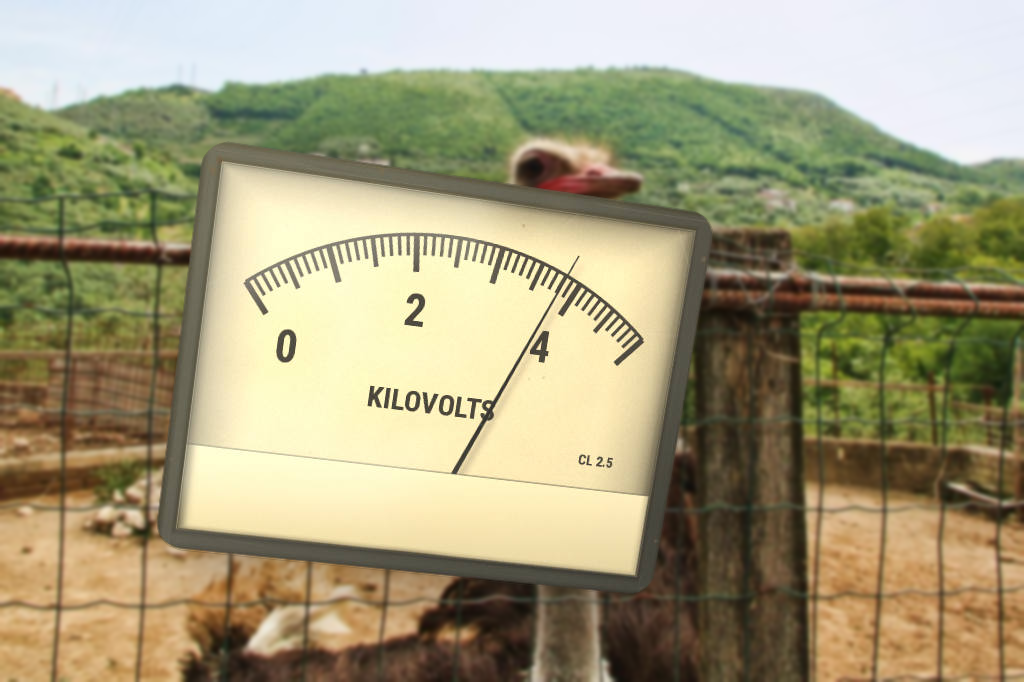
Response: 3.8 kV
